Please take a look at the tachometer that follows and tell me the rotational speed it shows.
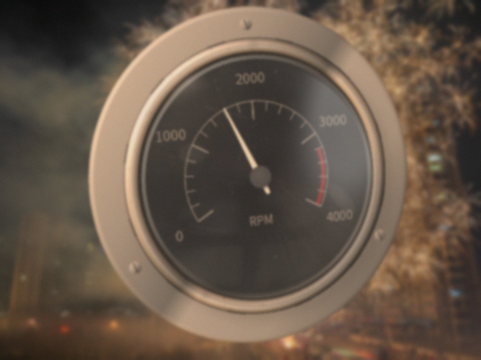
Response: 1600 rpm
